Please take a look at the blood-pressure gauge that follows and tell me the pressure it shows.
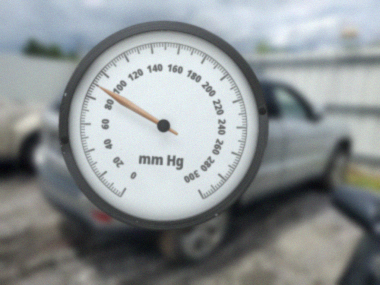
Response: 90 mmHg
